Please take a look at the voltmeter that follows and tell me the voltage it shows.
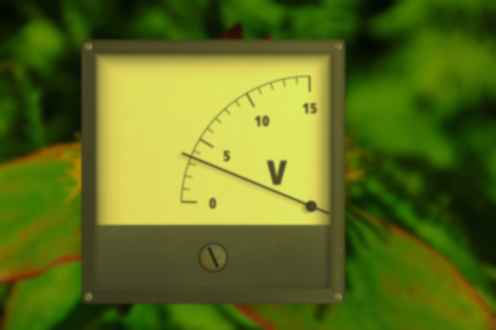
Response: 3.5 V
